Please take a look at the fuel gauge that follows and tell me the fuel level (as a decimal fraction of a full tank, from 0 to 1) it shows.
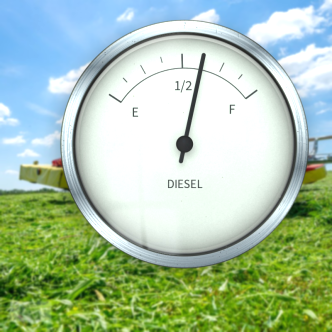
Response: 0.625
